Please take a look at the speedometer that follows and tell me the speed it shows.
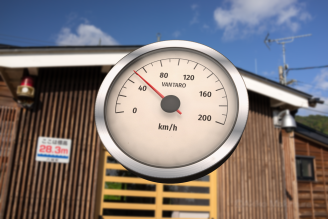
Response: 50 km/h
